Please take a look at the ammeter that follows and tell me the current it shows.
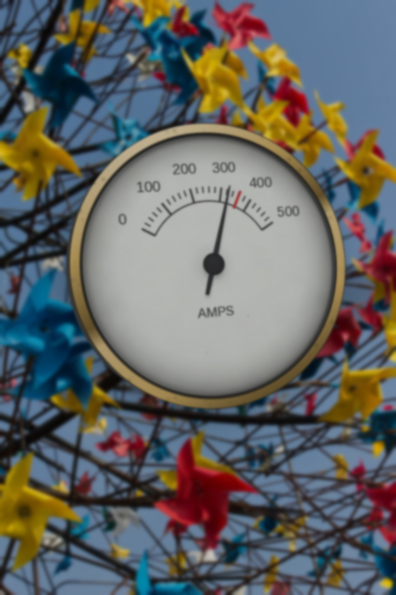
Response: 320 A
